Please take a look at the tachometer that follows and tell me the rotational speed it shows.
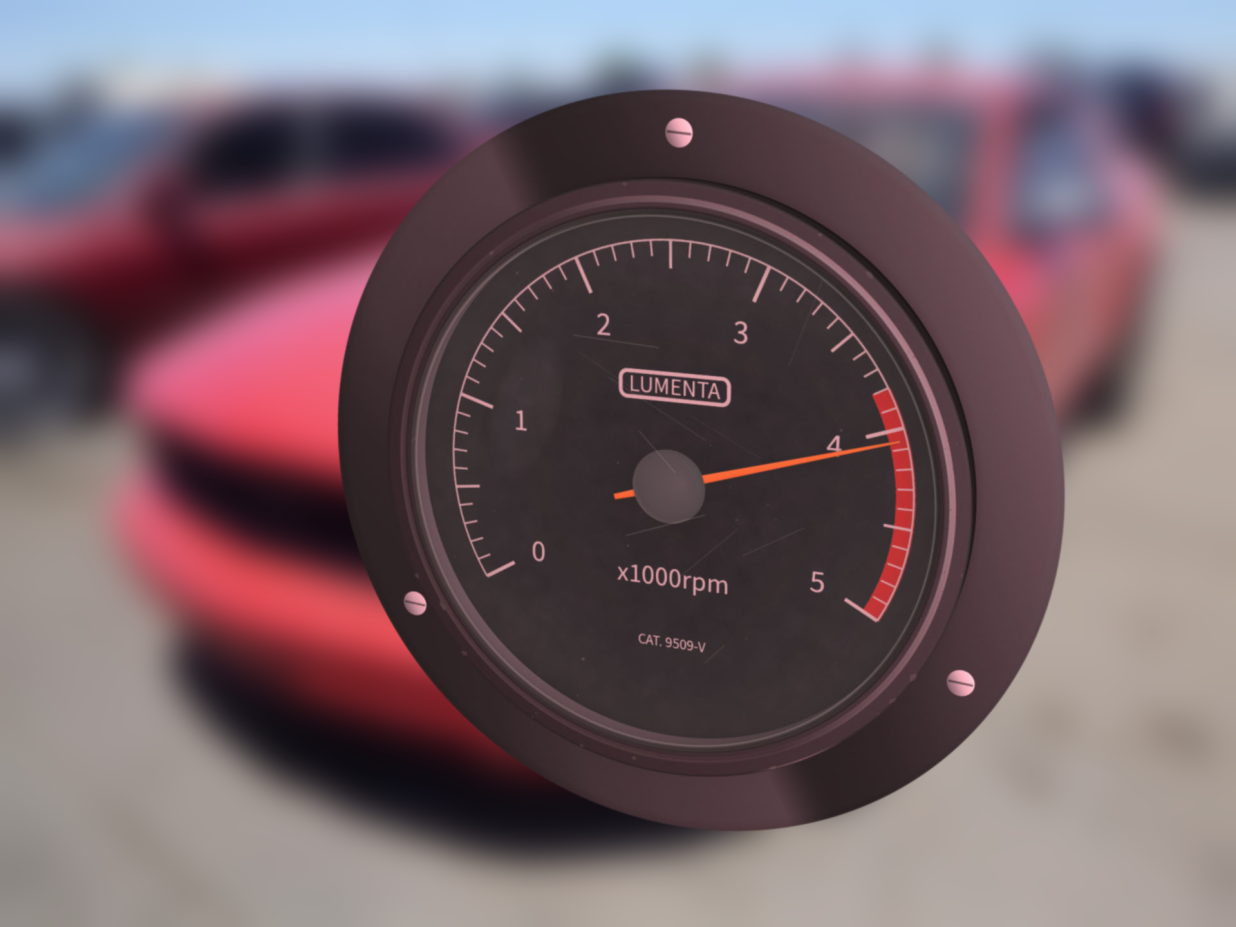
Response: 4050 rpm
